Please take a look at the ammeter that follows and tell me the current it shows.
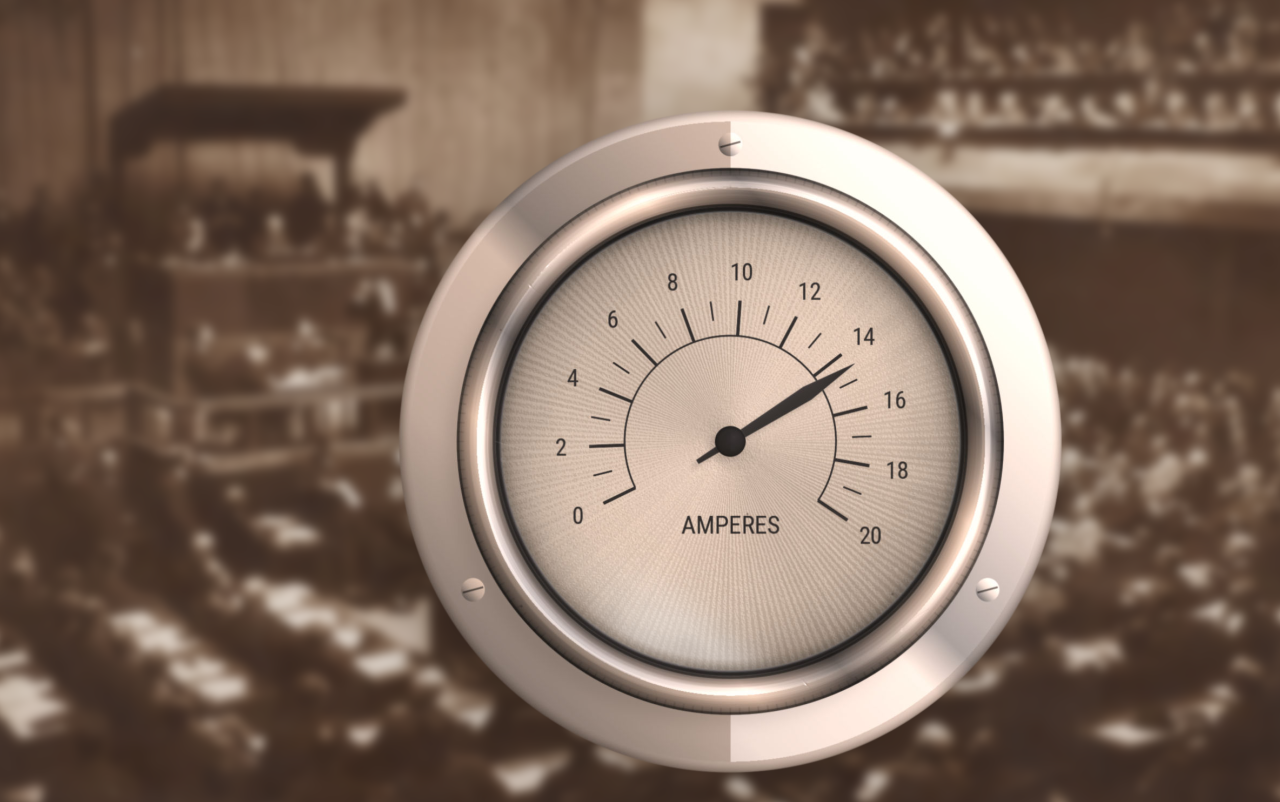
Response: 14.5 A
